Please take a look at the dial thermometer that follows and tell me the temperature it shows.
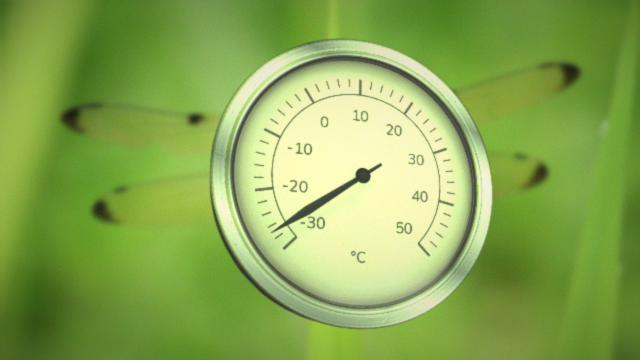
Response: -27 °C
